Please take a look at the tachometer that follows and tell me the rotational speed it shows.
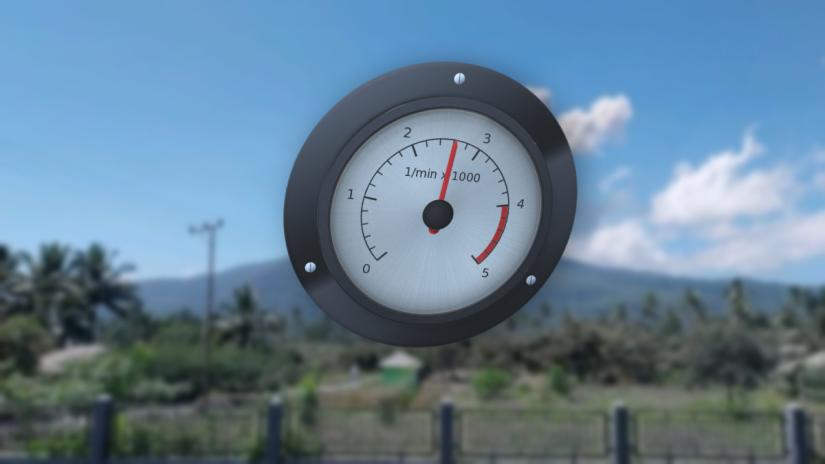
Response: 2600 rpm
